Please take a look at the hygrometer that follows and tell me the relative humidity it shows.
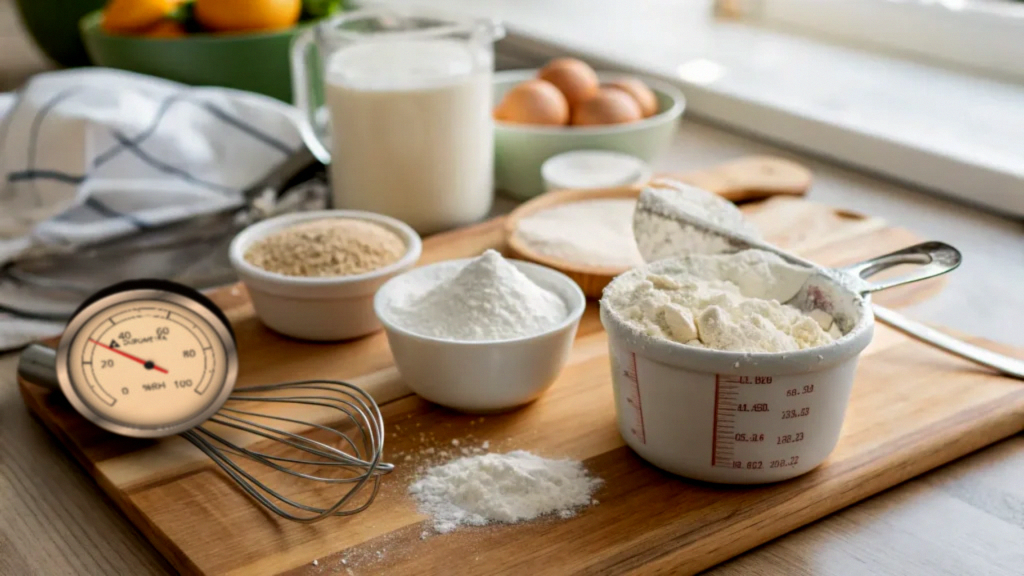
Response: 30 %
